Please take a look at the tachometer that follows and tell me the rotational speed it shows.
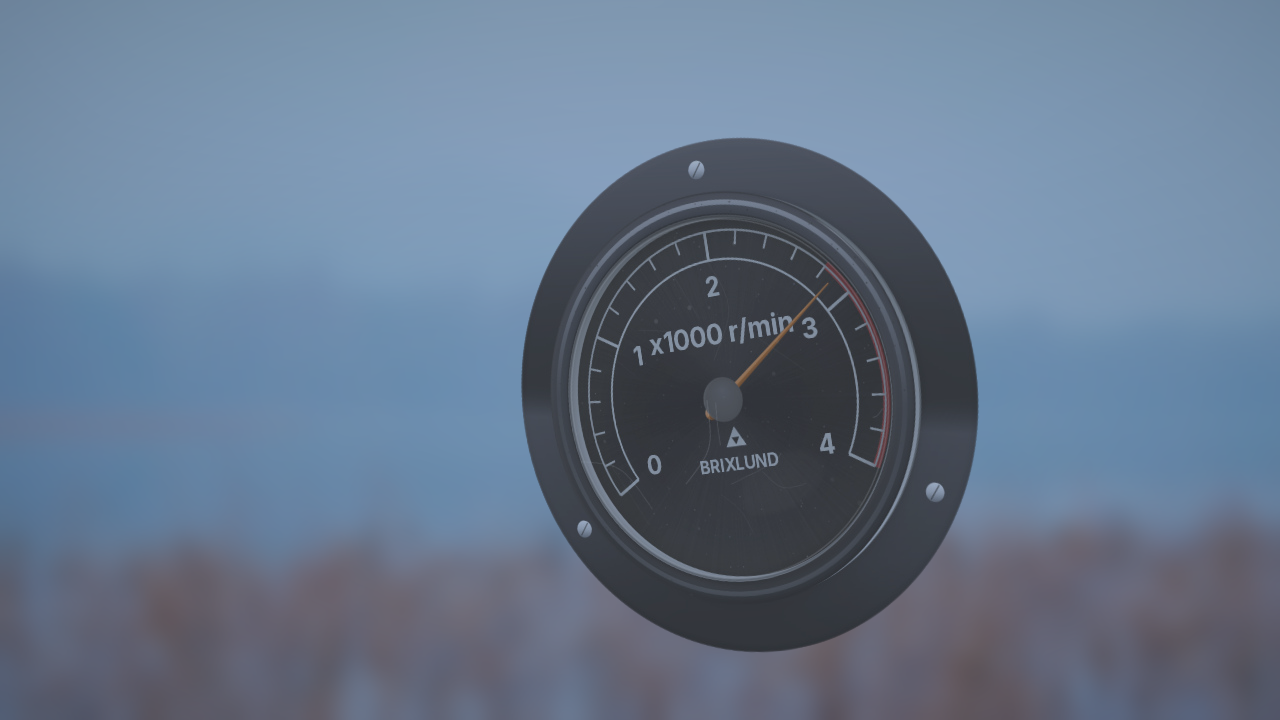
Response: 2900 rpm
